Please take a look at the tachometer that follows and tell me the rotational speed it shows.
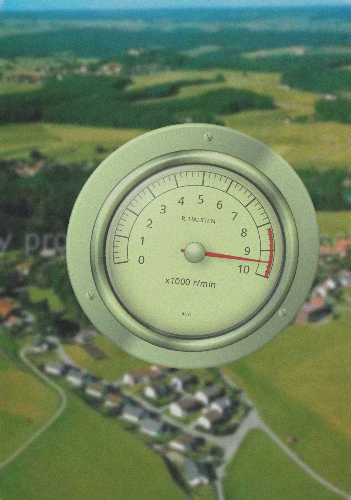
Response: 9400 rpm
